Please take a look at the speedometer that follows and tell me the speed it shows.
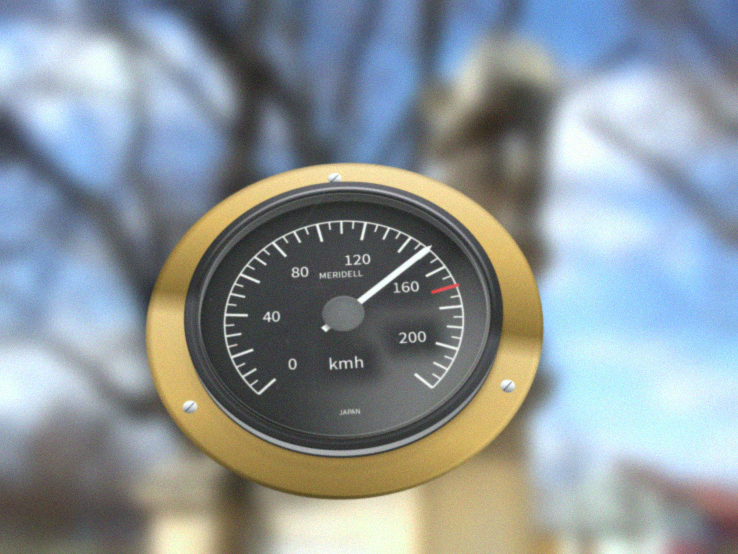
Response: 150 km/h
